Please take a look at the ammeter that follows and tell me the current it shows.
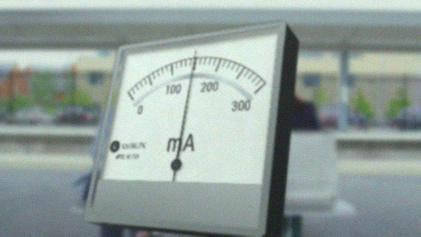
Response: 150 mA
